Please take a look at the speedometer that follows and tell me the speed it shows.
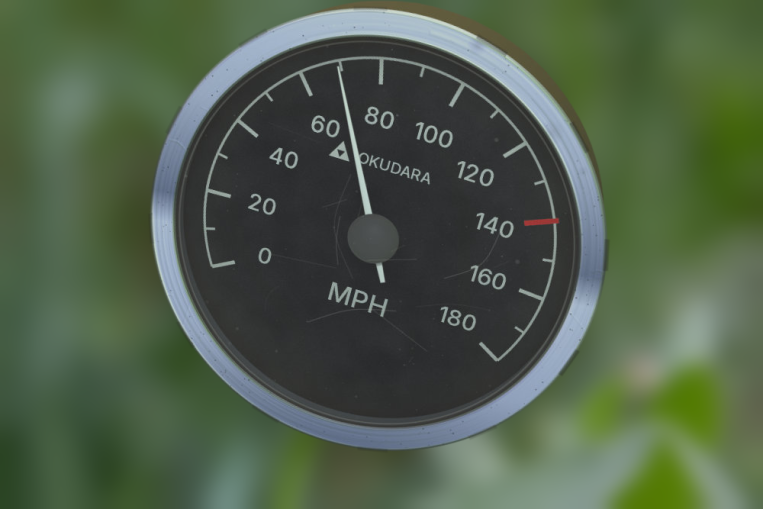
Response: 70 mph
